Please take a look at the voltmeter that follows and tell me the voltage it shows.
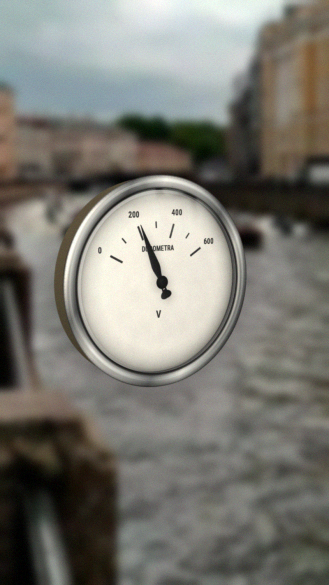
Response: 200 V
